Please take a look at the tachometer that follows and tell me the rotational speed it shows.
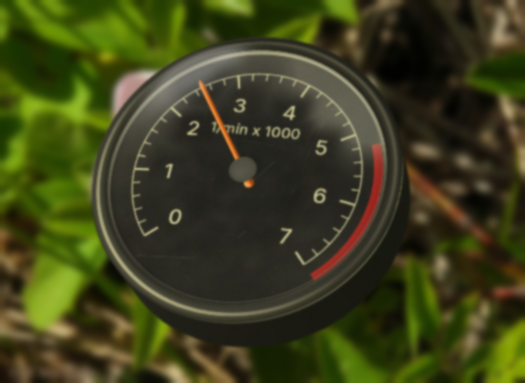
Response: 2500 rpm
